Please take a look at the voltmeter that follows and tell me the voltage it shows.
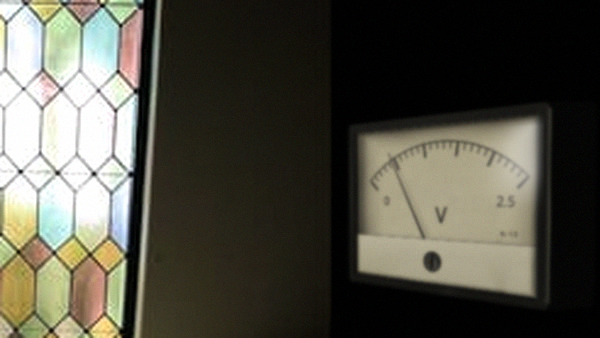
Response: 0.5 V
